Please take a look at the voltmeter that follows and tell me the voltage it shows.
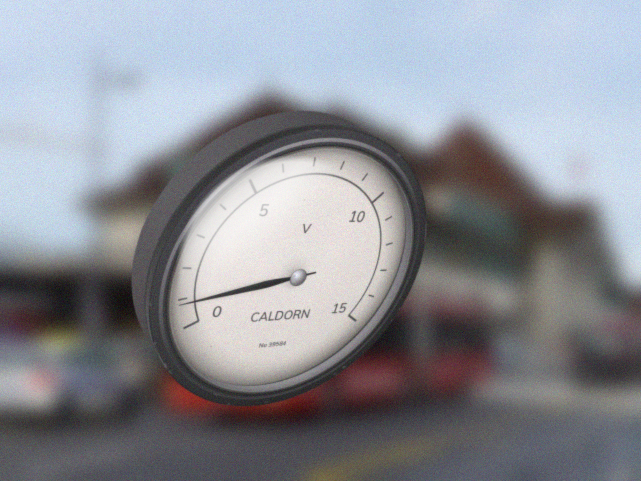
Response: 1 V
